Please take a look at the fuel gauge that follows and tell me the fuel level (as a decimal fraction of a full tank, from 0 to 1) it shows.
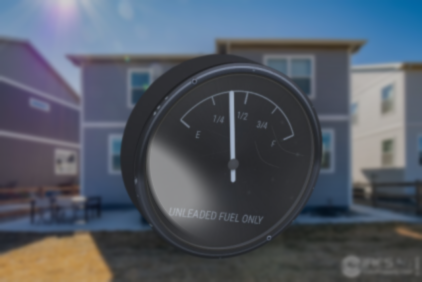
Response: 0.375
